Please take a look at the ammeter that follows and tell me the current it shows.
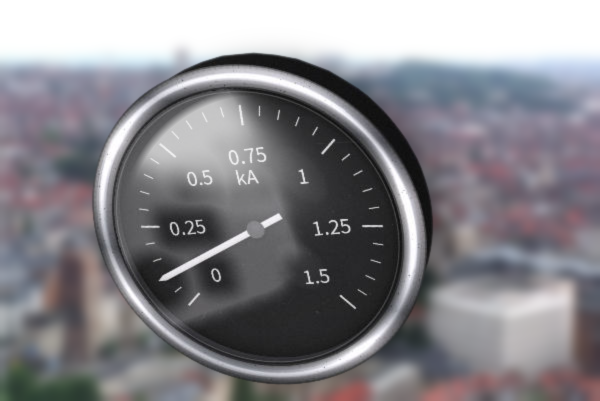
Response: 0.1 kA
